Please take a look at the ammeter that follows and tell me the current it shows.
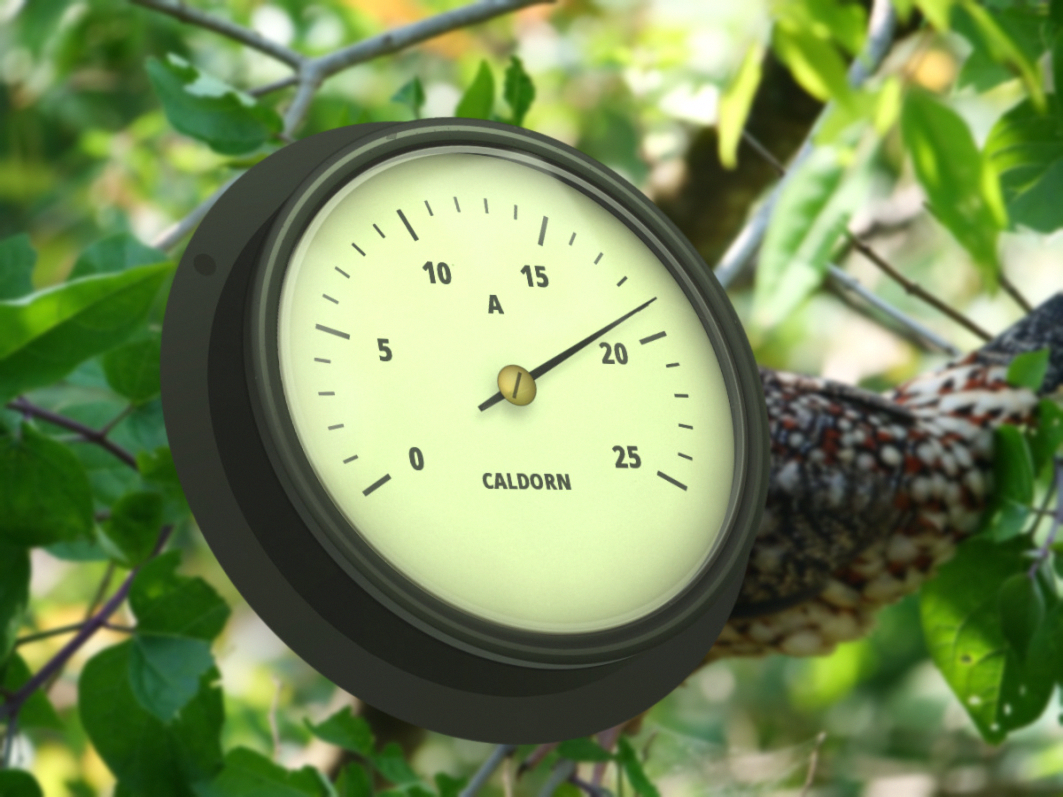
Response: 19 A
